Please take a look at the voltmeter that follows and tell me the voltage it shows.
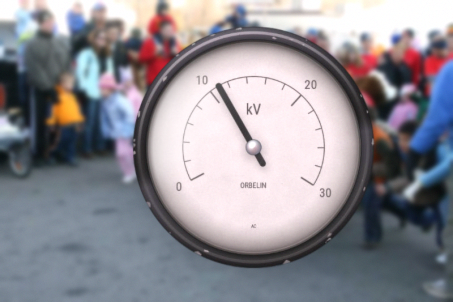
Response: 11 kV
